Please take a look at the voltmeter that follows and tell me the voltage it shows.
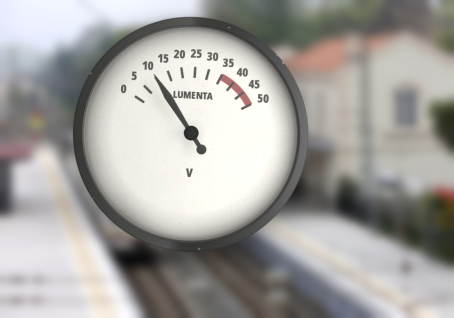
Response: 10 V
